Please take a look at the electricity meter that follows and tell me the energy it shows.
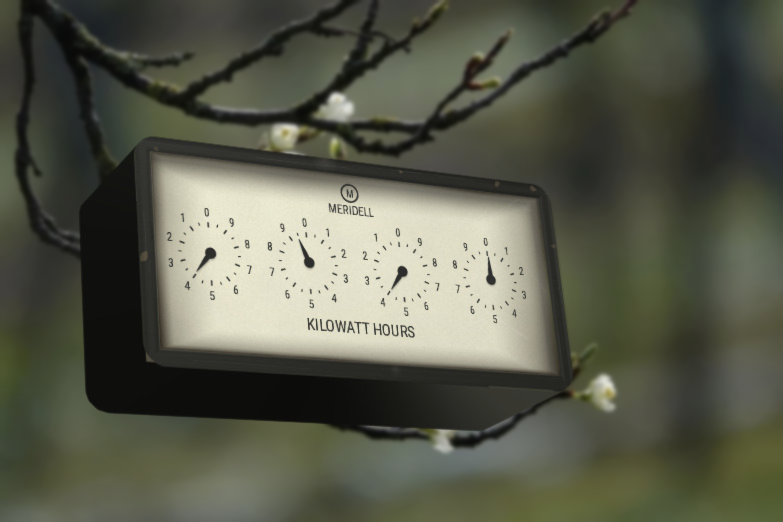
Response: 3940 kWh
